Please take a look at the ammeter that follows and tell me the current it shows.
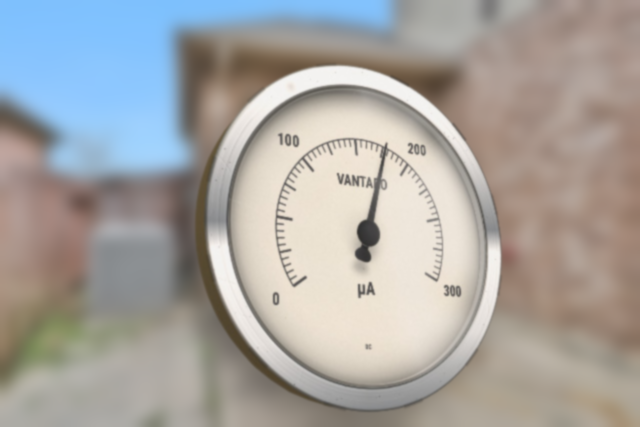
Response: 175 µA
